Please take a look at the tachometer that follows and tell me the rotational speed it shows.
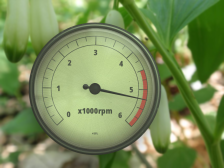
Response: 5250 rpm
